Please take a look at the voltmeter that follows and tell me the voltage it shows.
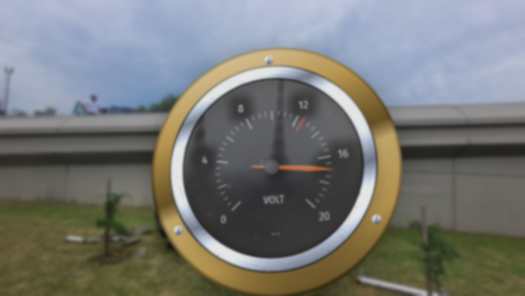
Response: 17 V
